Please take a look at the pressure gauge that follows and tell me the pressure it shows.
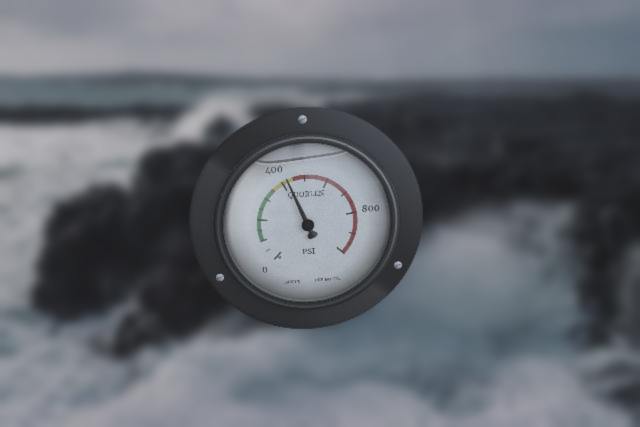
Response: 425 psi
